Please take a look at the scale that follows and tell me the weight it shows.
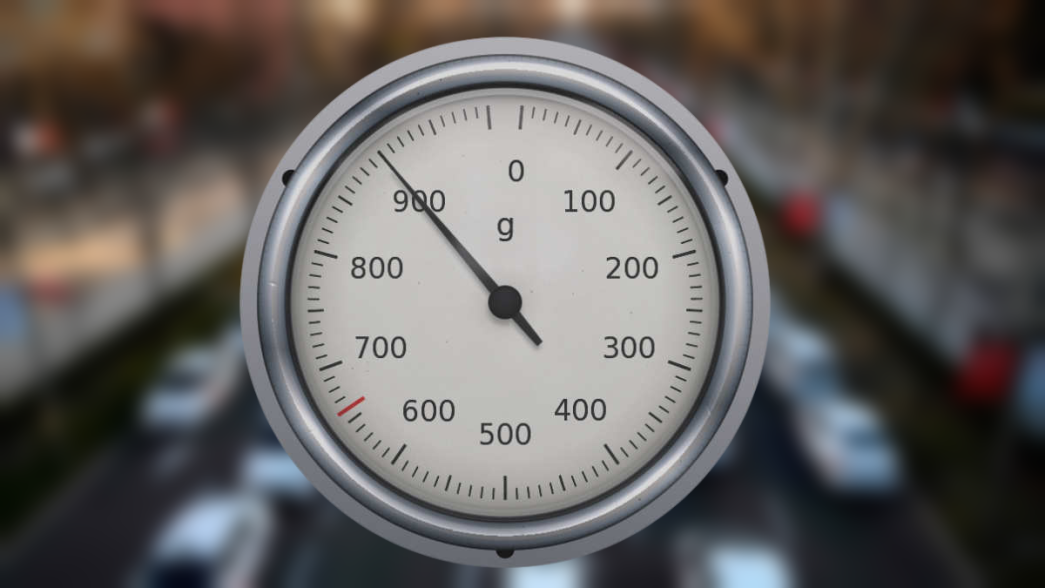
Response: 900 g
